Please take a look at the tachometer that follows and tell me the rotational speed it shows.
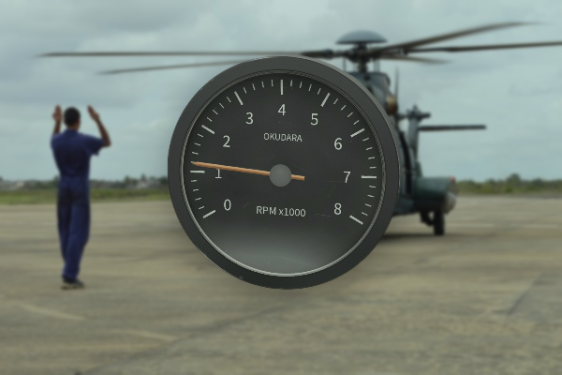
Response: 1200 rpm
